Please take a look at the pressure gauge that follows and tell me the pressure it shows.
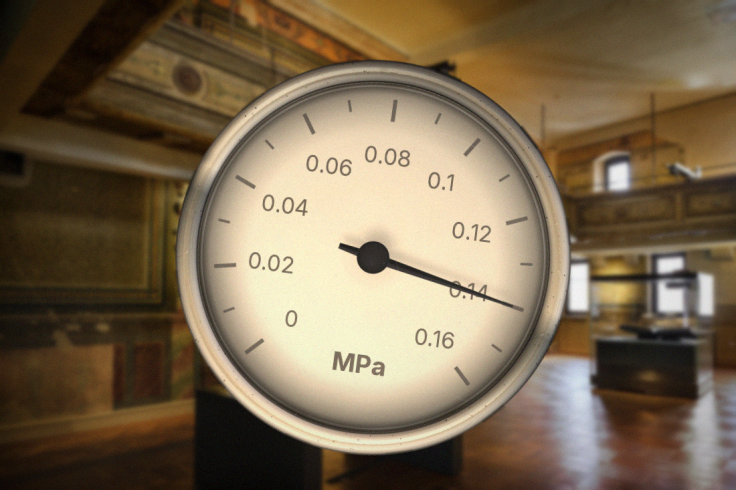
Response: 0.14 MPa
